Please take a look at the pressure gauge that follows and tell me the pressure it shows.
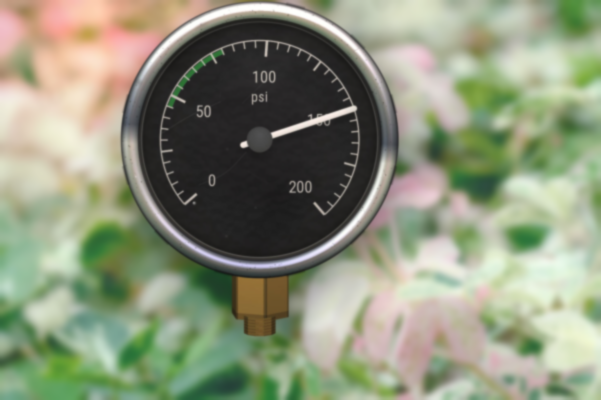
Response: 150 psi
